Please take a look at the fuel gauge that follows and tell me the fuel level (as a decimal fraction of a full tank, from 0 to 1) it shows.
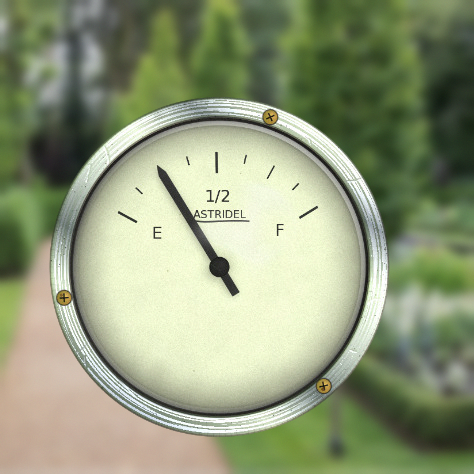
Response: 0.25
